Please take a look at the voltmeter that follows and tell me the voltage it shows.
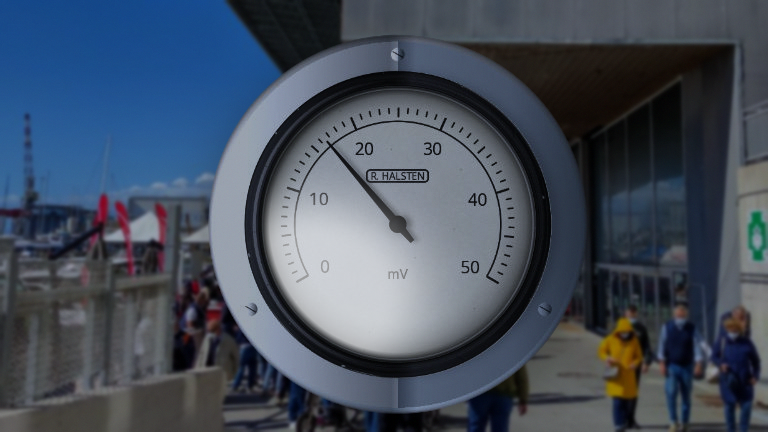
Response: 16.5 mV
